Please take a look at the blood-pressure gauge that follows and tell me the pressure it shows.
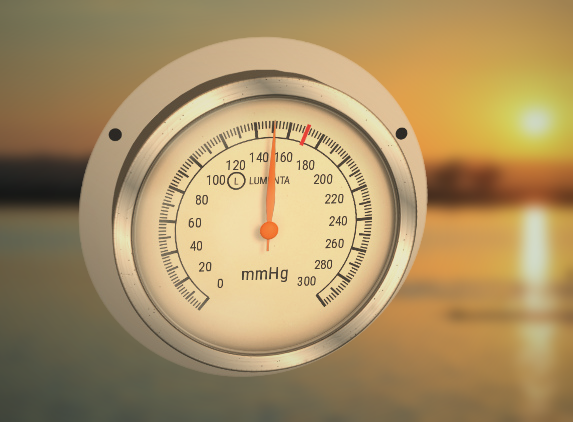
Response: 150 mmHg
